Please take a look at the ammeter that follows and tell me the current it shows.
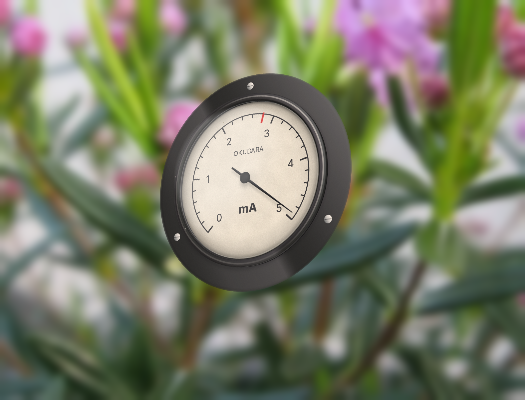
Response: 4.9 mA
